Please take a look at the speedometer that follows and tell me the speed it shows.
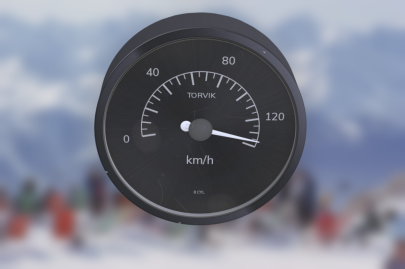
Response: 135 km/h
